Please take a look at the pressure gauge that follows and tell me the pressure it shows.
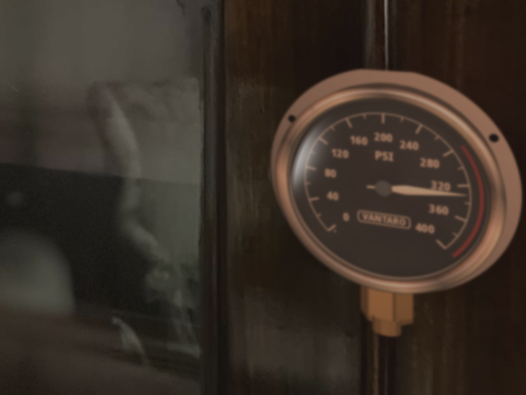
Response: 330 psi
